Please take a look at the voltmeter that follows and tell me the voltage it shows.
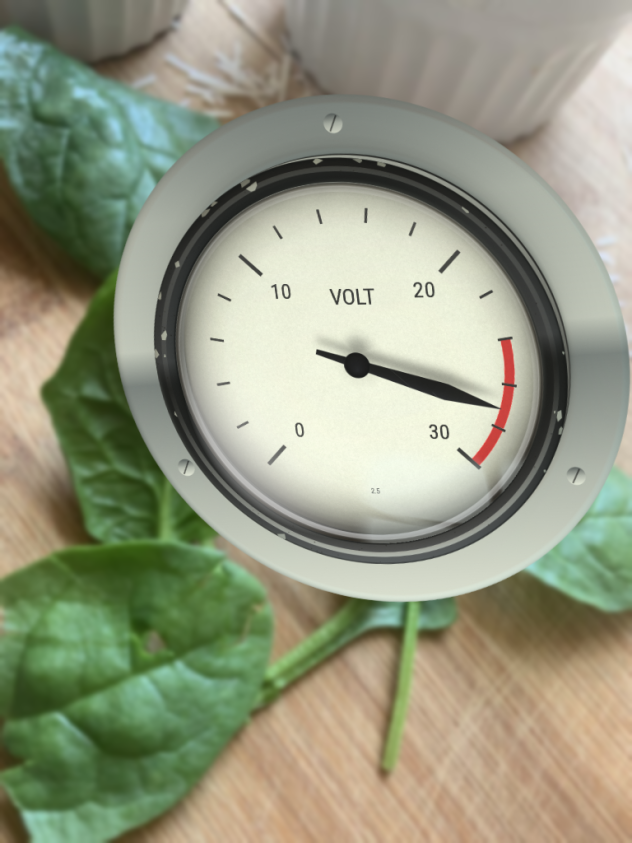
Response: 27 V
